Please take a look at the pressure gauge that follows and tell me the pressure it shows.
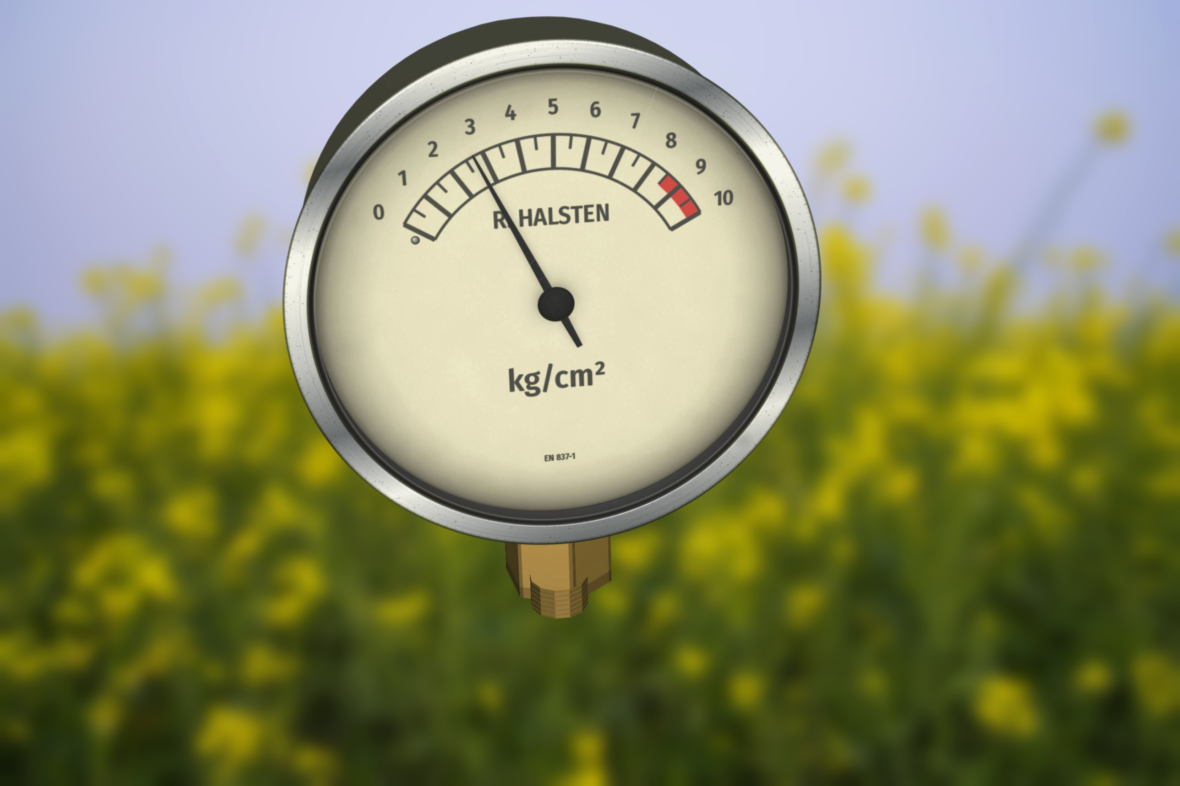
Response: 2.75 kg/cm²
